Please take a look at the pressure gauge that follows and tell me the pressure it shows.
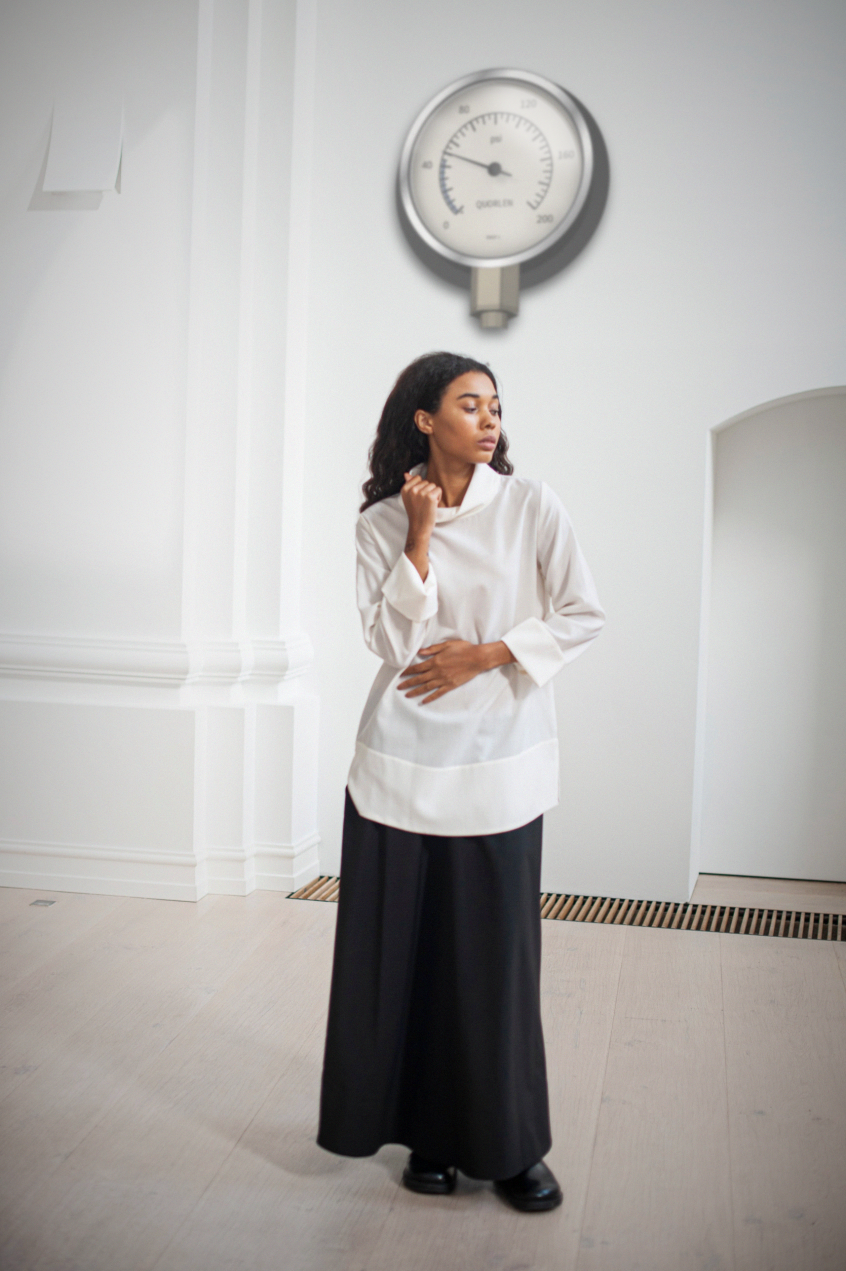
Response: 50 psi
